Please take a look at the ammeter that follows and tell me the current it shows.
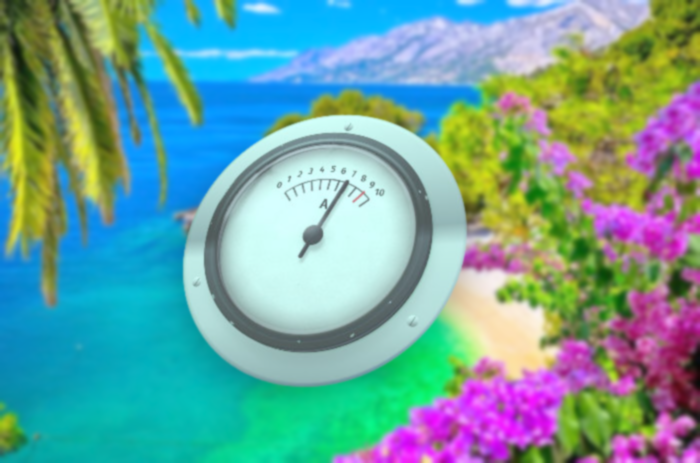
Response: 7 A
